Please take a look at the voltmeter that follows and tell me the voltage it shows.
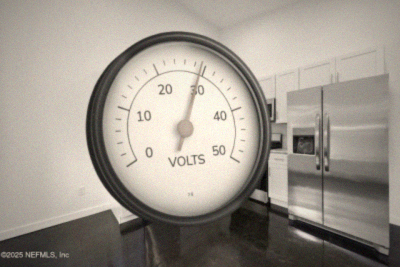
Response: 29 V
